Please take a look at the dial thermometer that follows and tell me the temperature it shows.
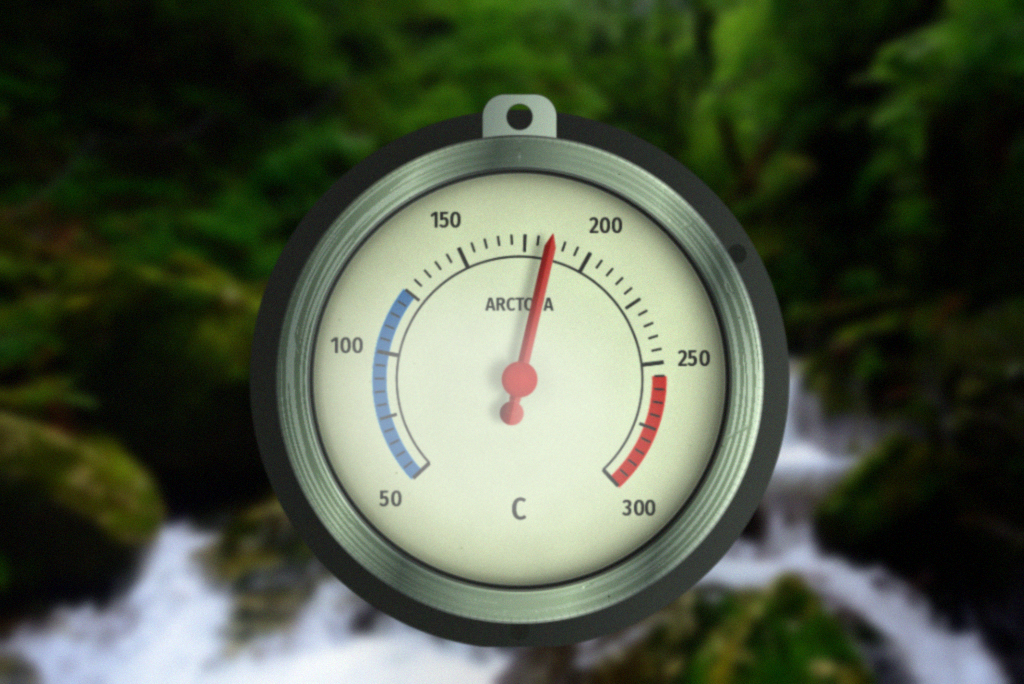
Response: 185 °C
